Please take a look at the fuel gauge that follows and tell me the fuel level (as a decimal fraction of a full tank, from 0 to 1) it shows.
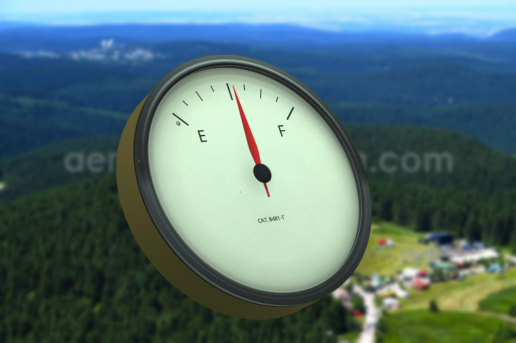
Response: 0.5
